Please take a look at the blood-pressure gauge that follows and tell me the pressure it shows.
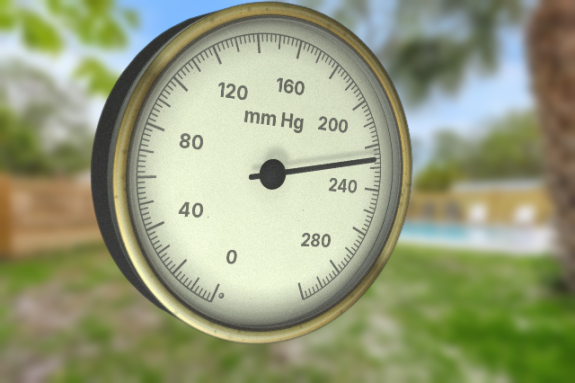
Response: 226 mmHg
